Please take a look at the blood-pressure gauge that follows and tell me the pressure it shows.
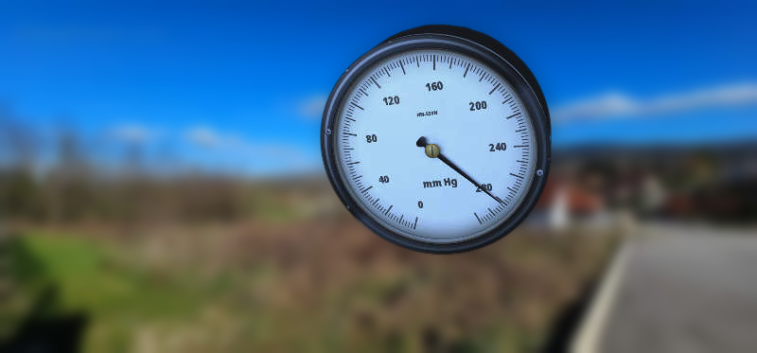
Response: 280 mmHg
